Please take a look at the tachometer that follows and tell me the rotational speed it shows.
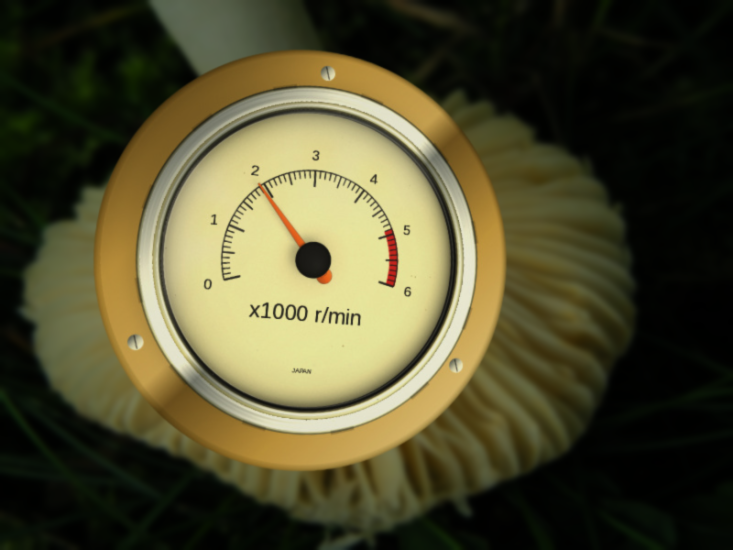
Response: 1900 rpm
